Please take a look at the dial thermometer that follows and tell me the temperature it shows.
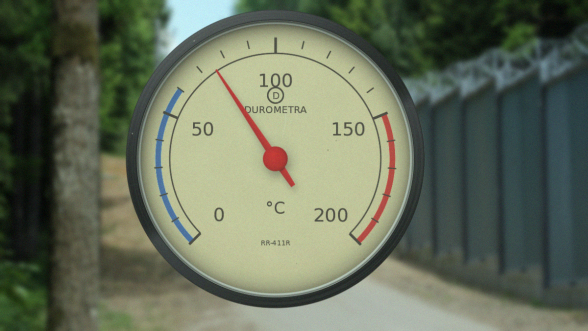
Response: 75 °C
